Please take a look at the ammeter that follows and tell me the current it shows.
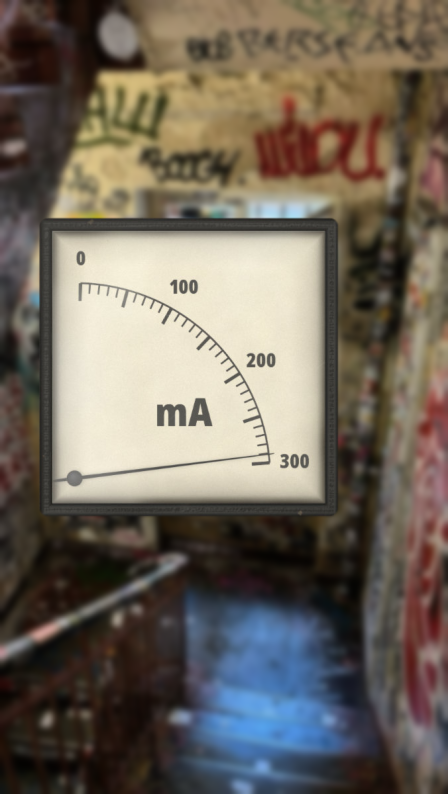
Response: 290 mA
